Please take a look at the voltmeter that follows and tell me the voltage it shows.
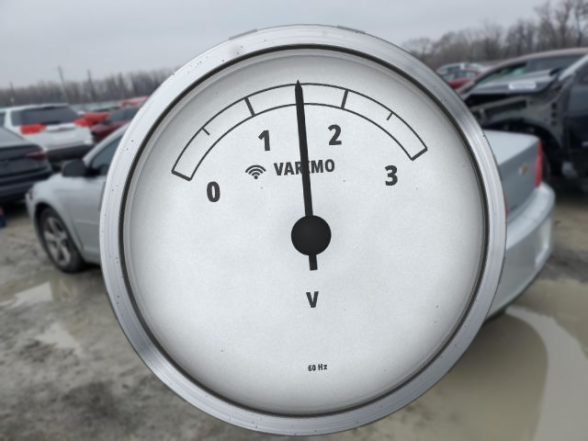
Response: 1.5 V
